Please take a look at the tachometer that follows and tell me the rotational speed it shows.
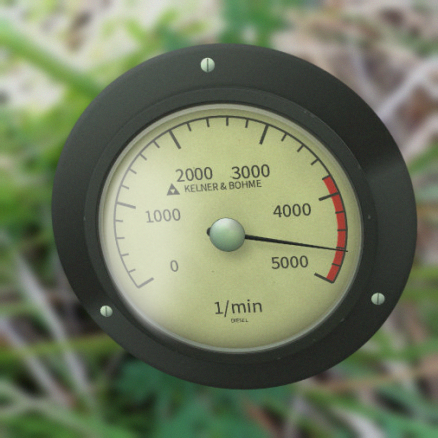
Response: 4600 rpm
